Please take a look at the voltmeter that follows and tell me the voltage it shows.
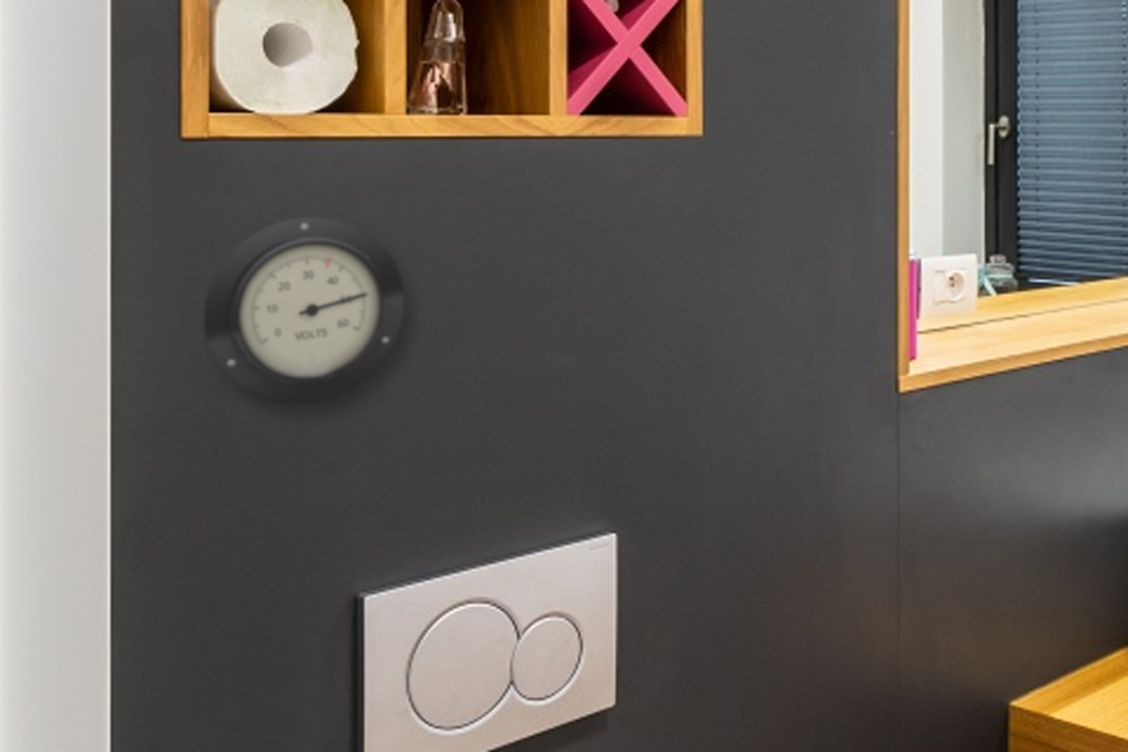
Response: 50 V
